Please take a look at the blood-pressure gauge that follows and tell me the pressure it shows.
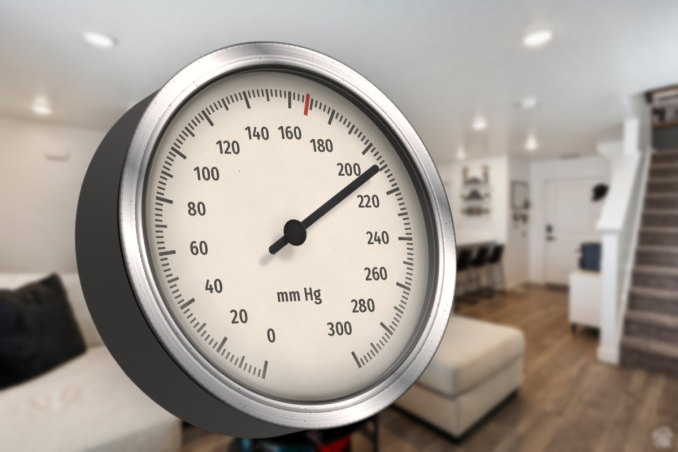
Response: 208 mmHg
